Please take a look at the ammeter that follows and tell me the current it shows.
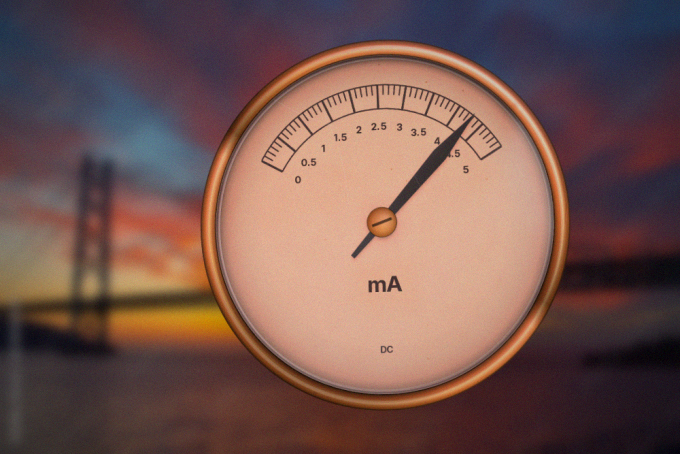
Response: 4.3 mA
